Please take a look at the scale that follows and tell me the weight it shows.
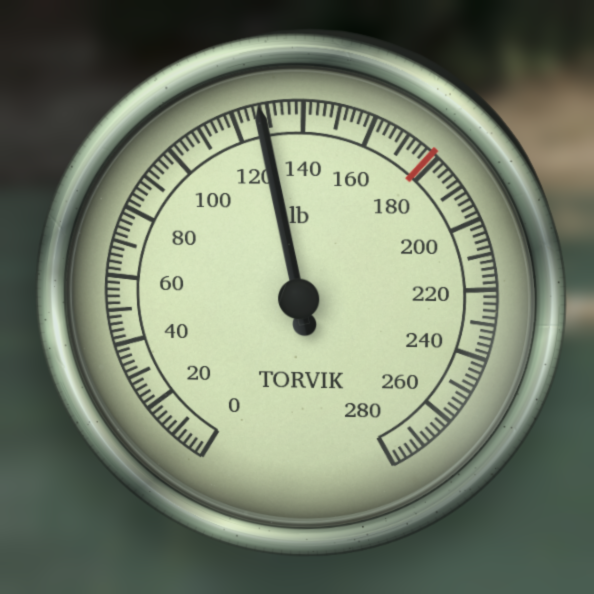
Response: 128 lb
